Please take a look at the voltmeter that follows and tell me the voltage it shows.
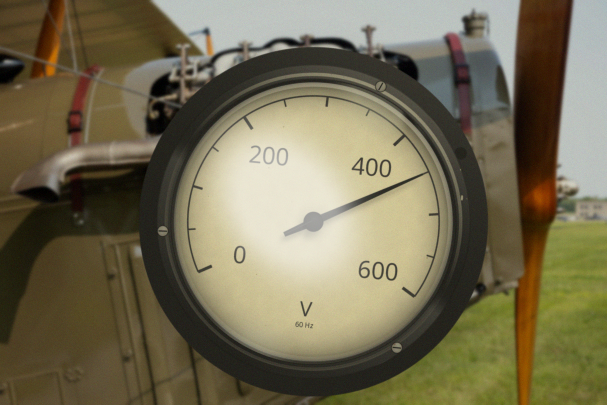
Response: 450 V
